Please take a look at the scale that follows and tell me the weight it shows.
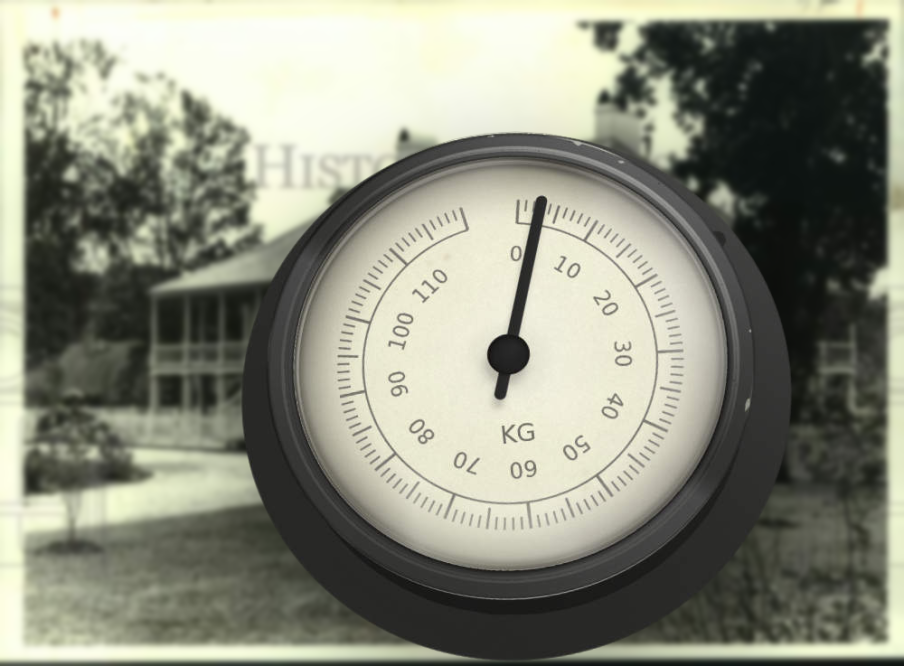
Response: 3 kg
